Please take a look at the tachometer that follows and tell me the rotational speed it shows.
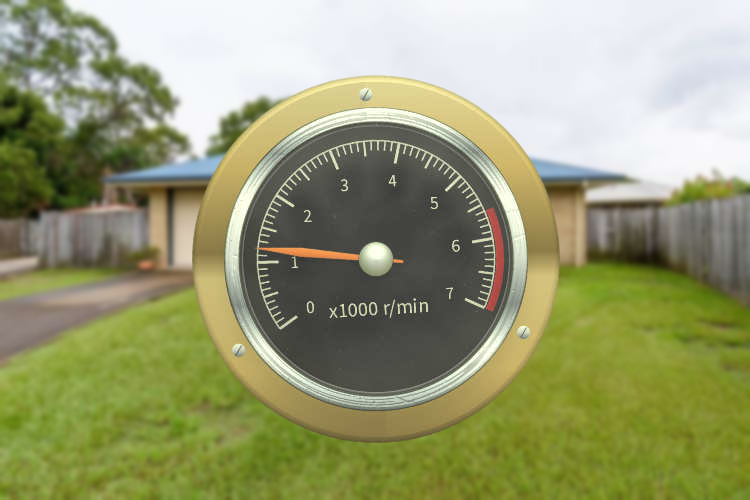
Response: 1200 rpm
